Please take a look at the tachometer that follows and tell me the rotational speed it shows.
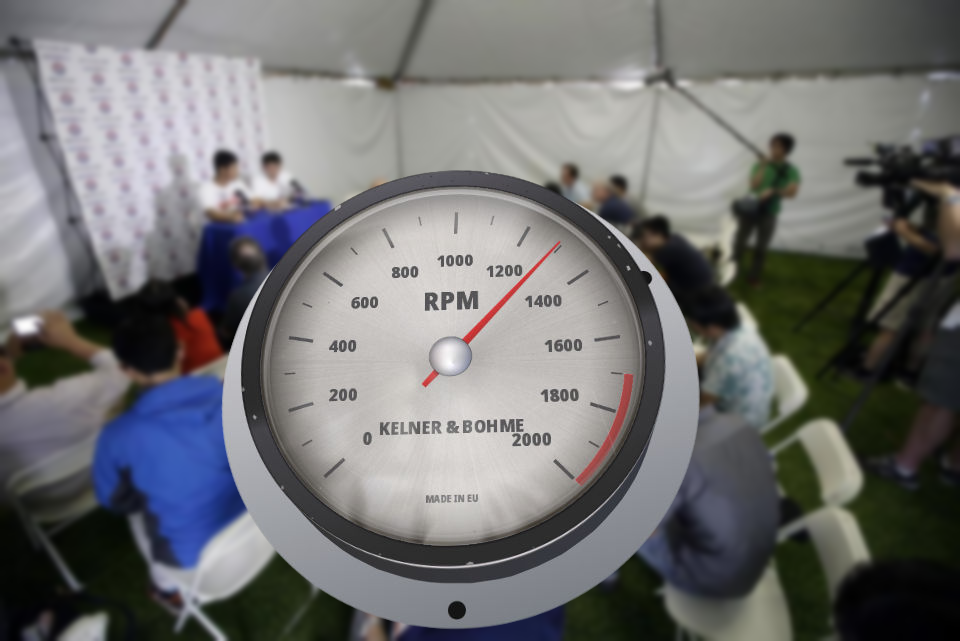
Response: 1300 rpm
